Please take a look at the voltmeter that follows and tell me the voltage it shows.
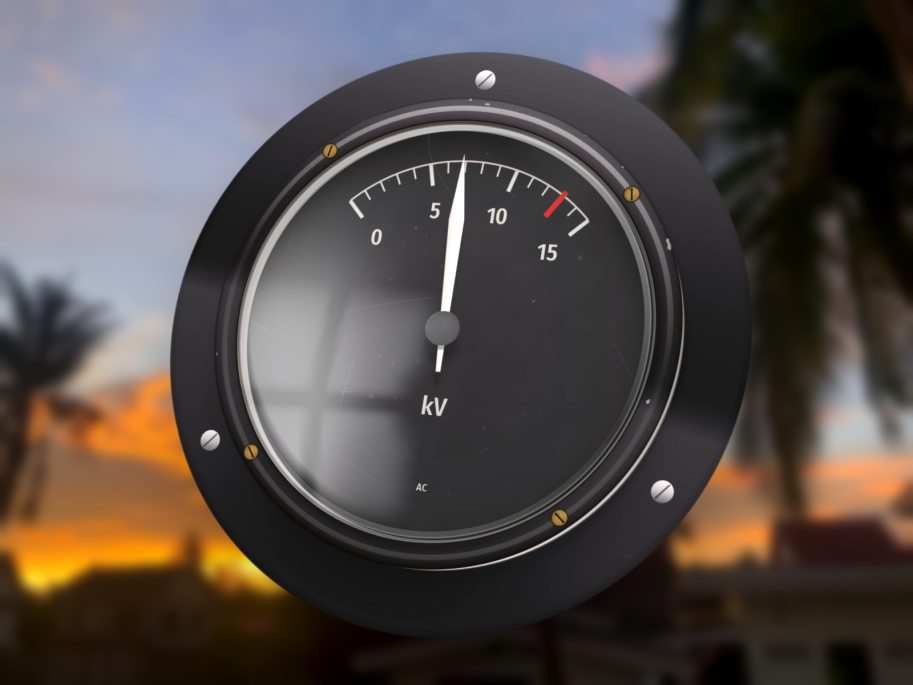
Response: 7 kV
